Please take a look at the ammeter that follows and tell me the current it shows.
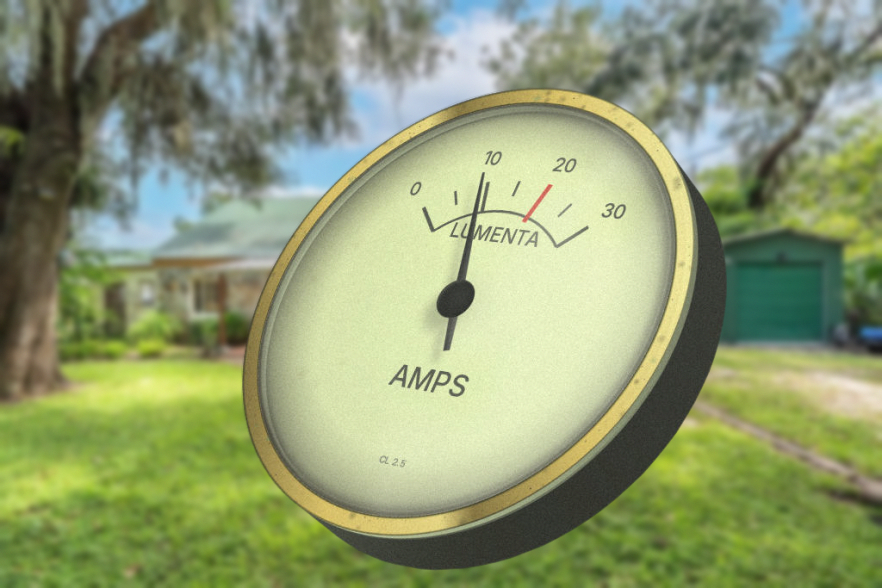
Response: 10 A
